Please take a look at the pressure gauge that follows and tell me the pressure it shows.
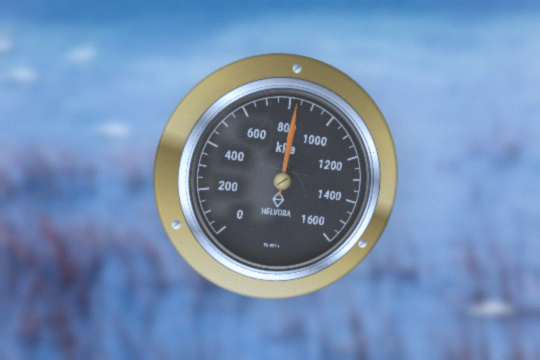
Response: 825 kPa
